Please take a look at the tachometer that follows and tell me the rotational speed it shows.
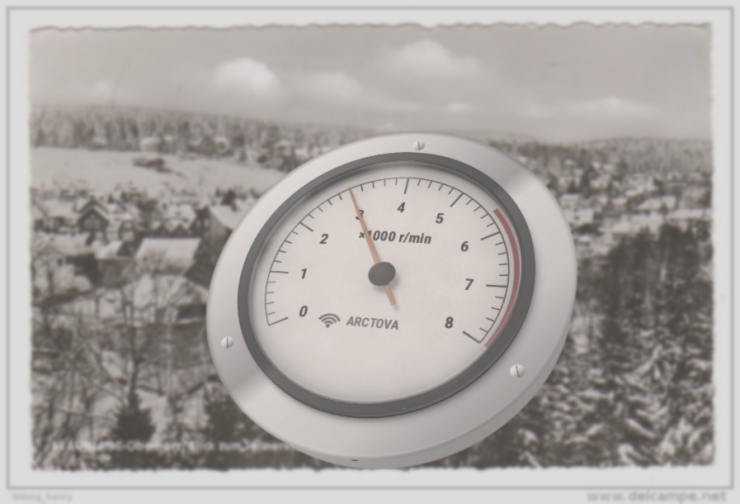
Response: 3000 rpm
